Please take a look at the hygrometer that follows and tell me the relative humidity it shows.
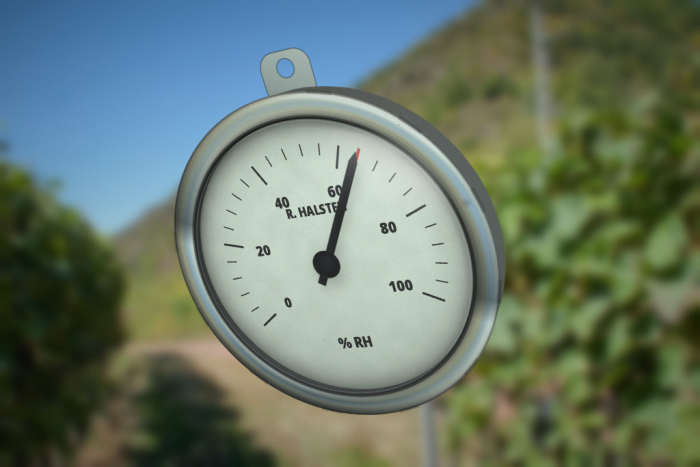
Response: 64 %
